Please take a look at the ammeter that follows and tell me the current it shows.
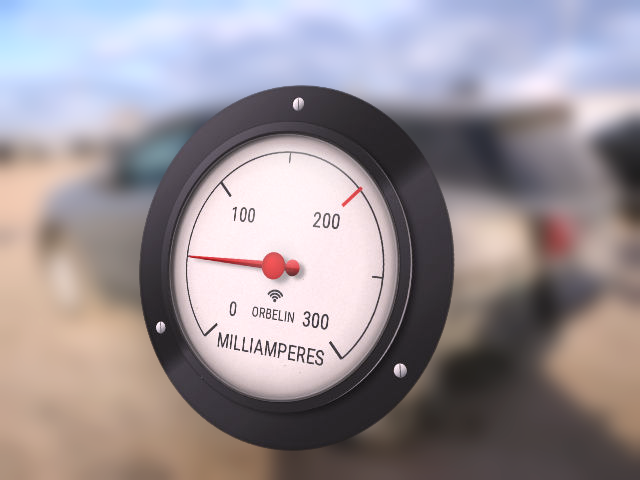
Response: 50 mA
